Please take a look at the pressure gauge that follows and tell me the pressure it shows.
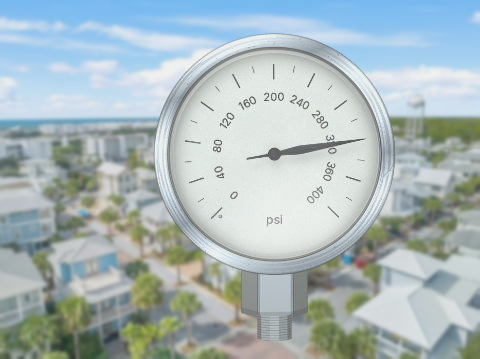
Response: 320 psi
